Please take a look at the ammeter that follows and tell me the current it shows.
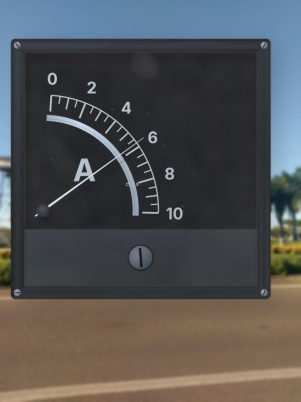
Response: 5.75 A
